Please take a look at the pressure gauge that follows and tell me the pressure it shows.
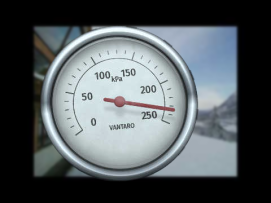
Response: 235 kPa
